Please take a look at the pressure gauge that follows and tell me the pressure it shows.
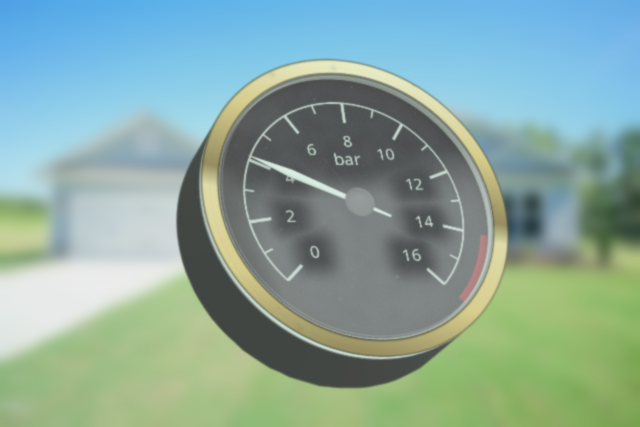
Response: 4 bar
